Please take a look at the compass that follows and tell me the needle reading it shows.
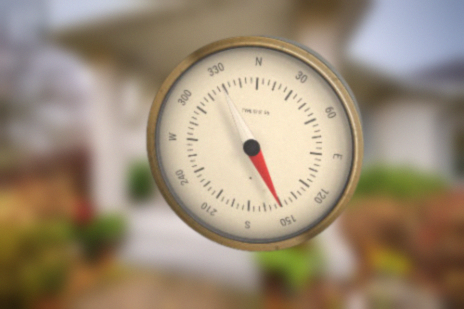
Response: 150 °
